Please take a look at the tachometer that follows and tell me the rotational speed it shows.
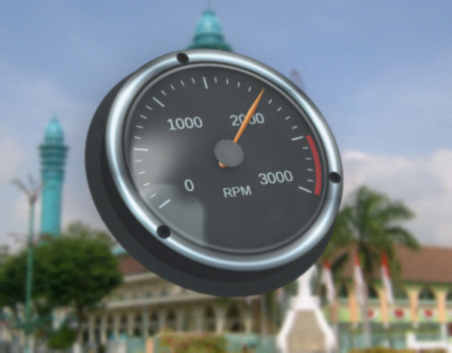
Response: 2000 rpm
